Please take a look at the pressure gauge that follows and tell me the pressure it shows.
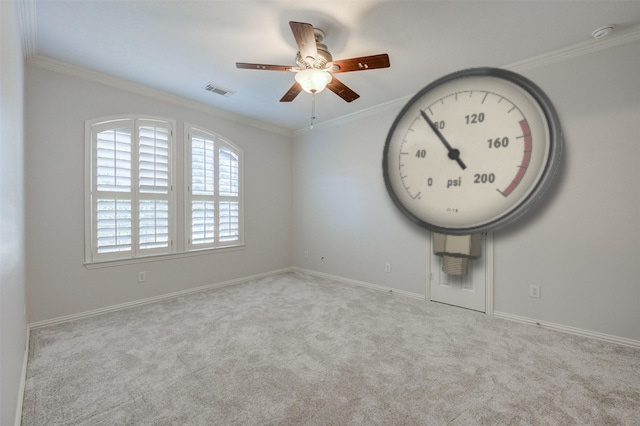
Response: 75 psi
